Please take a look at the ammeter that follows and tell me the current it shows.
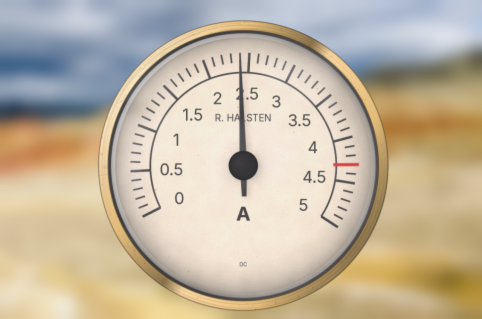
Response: 2.4 A
